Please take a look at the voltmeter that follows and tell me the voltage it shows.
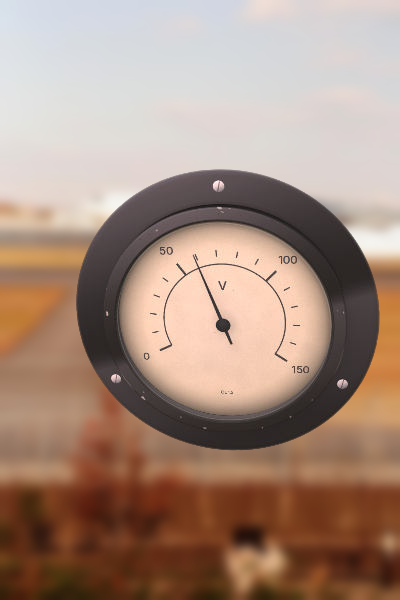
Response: 60 V
